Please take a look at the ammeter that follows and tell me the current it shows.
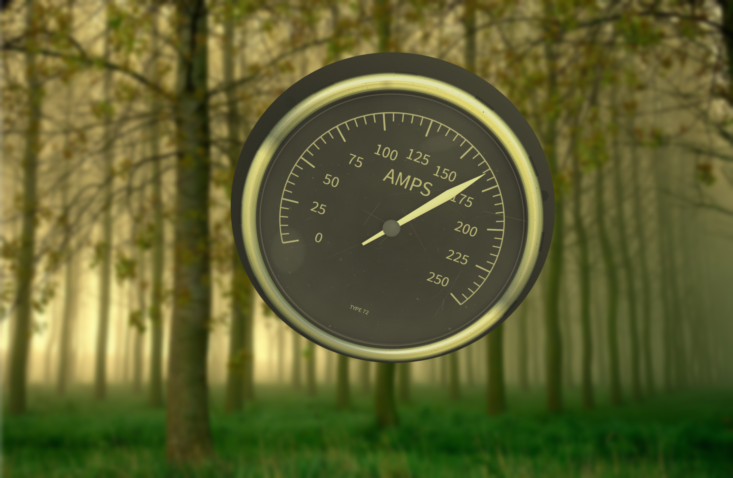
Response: 165 A
